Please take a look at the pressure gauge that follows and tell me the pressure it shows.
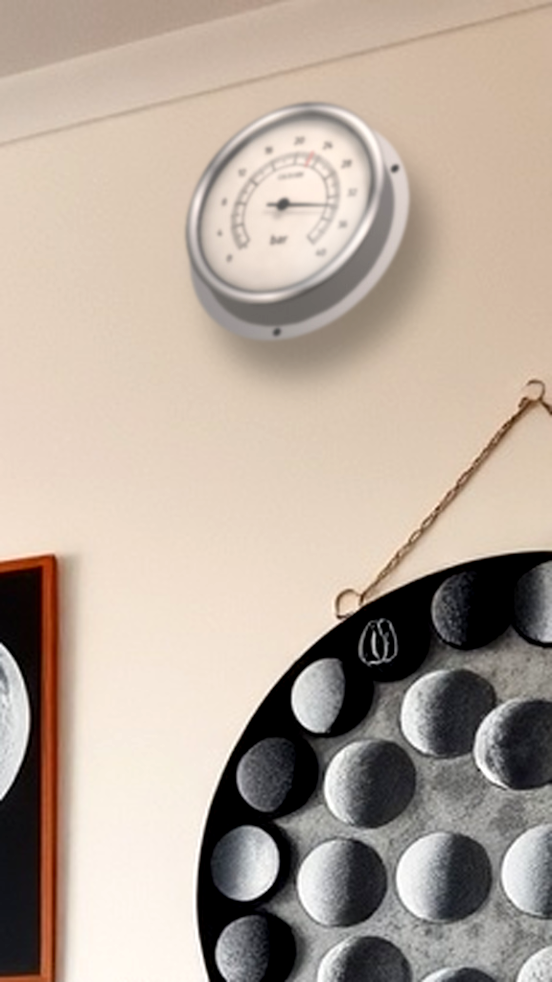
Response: 34 bar
